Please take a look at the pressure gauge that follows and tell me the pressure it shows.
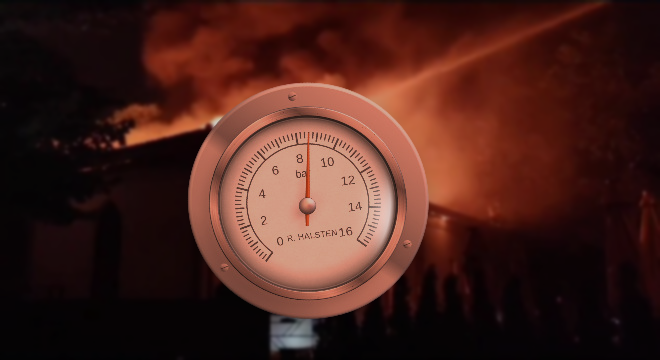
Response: 8.6 bar
